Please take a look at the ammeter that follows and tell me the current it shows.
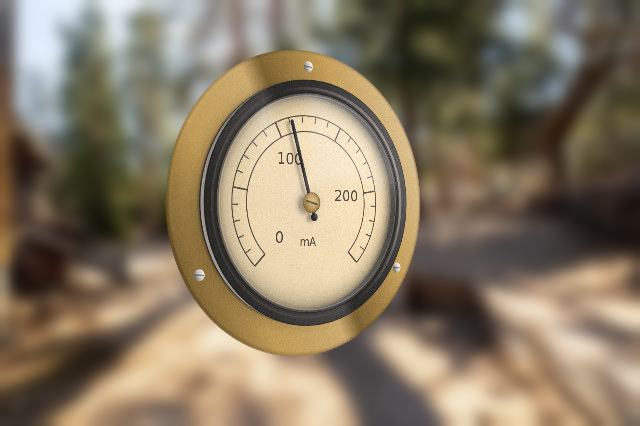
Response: 110 mA
